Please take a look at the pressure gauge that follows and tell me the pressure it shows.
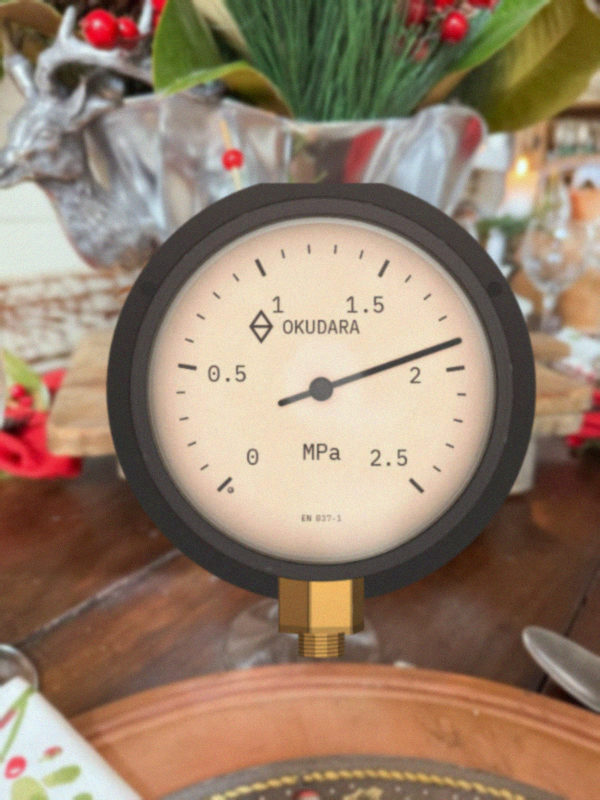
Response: 1.9 MPa
